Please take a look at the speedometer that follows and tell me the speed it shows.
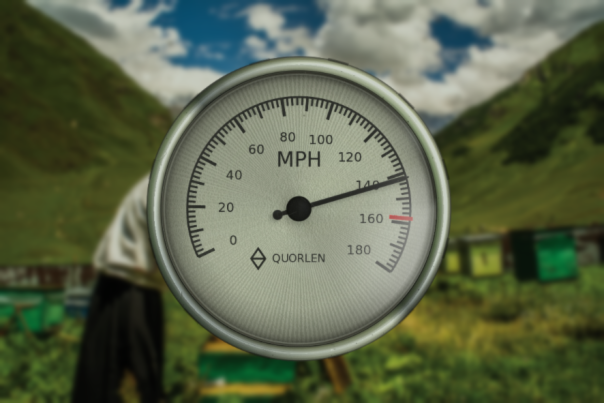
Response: 142 mph
